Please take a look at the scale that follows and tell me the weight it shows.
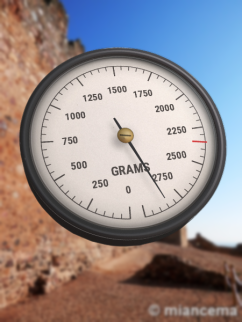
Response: 2850 g
